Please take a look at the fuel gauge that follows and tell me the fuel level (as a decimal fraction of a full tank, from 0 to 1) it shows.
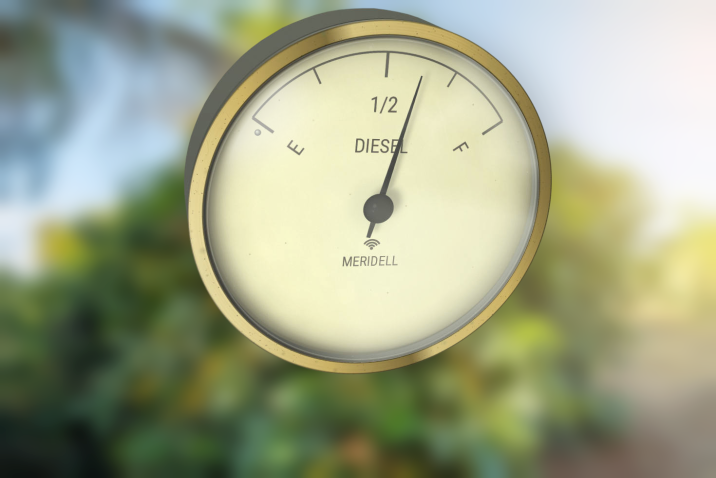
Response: 0.625
